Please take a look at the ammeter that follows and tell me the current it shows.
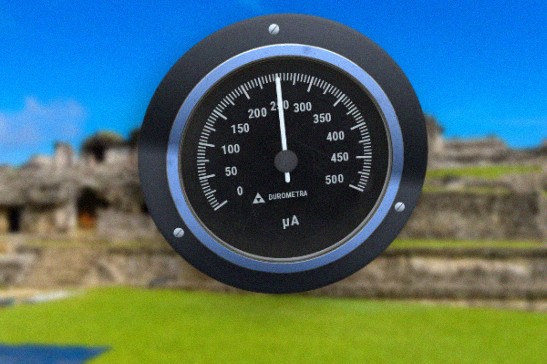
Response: 250 µA
